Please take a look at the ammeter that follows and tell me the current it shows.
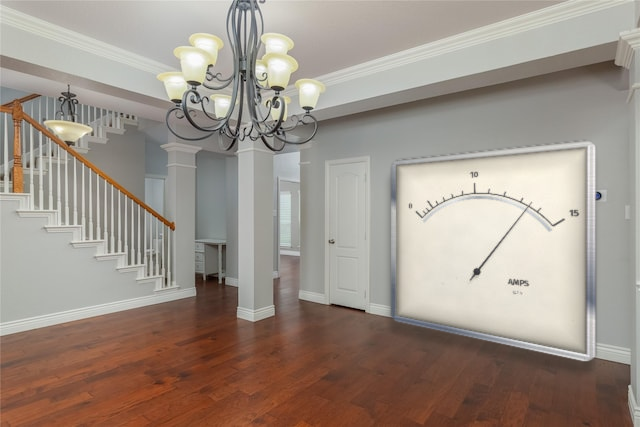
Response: 13.5 A
